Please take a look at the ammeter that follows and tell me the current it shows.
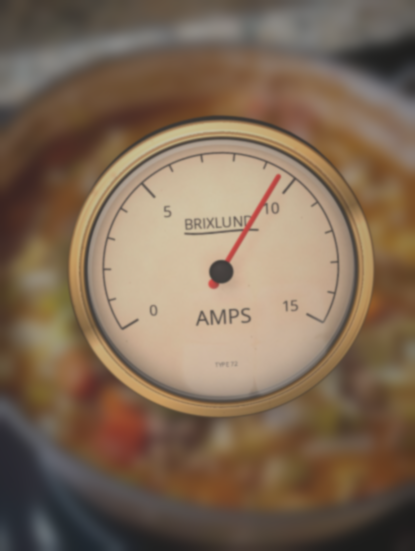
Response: 9.5 A
